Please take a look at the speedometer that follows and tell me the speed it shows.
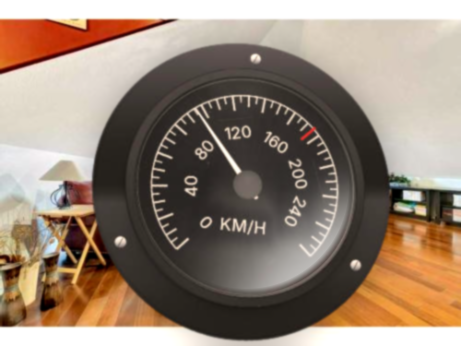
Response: 95 km/h
